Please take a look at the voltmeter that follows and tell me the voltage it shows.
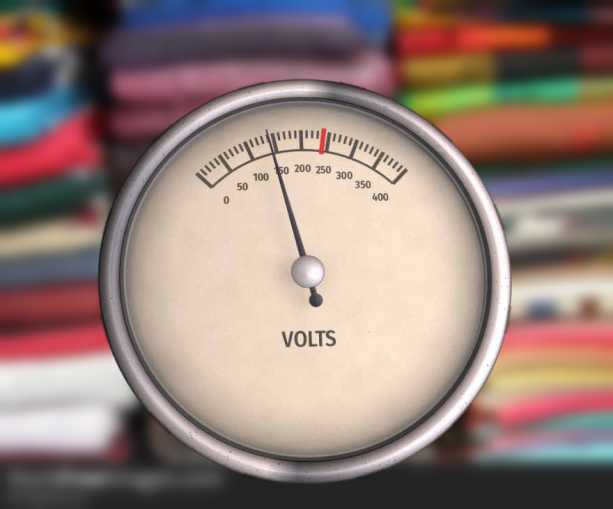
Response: 140 V
